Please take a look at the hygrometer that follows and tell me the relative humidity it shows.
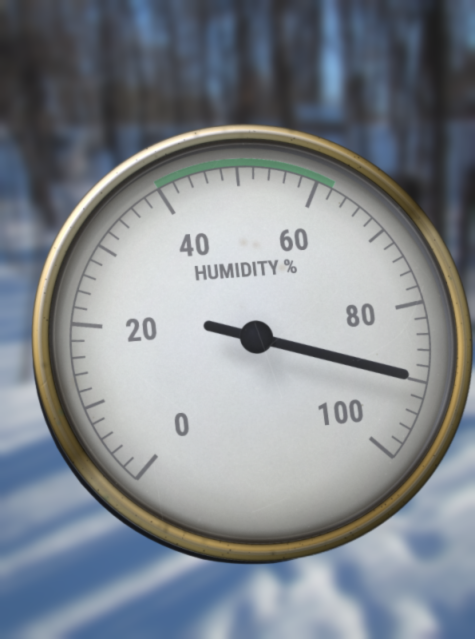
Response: 90 %
